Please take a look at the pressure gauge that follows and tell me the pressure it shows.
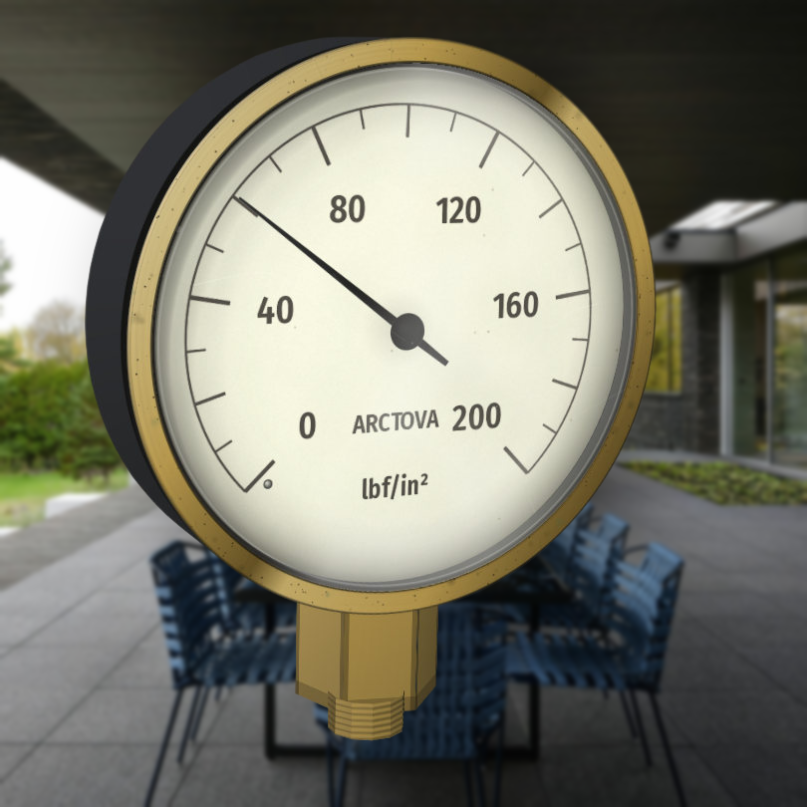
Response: 60 psi
